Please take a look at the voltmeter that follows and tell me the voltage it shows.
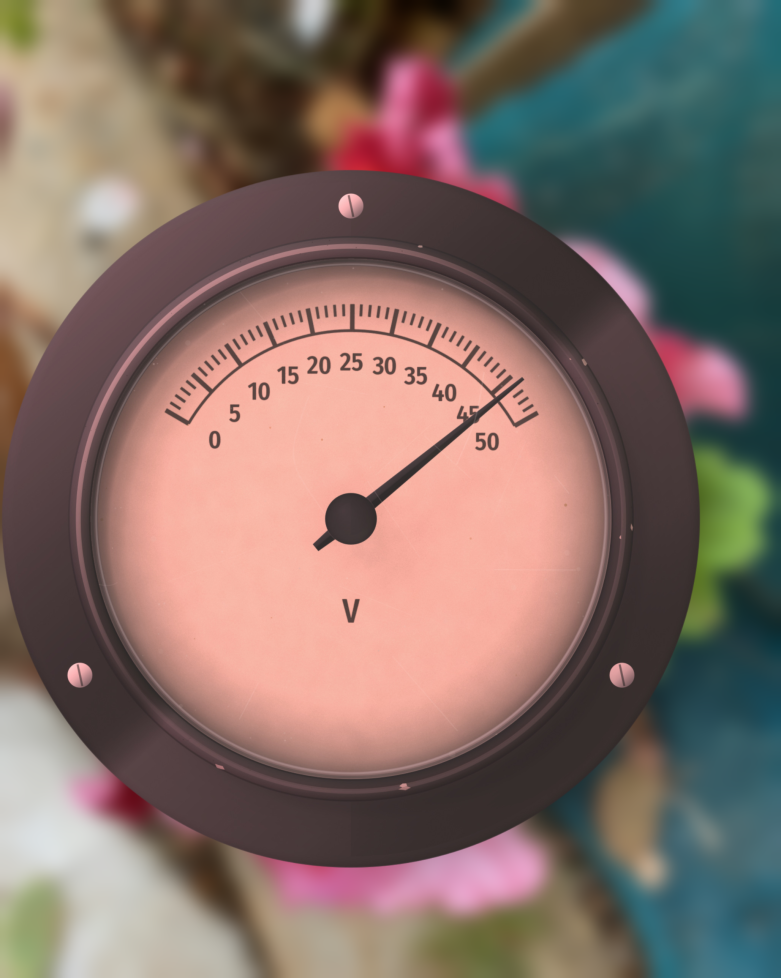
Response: 46 V
